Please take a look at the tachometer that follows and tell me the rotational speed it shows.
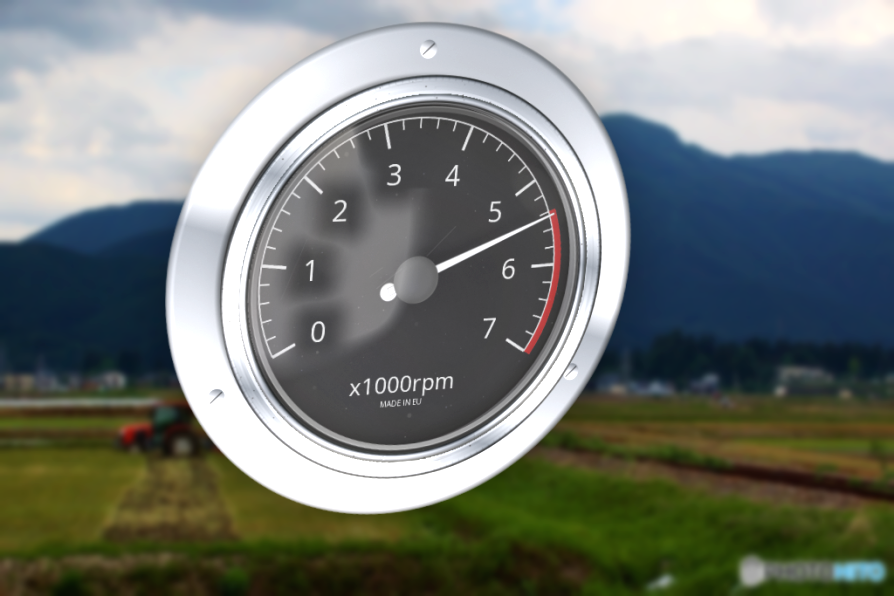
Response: 5400 rpm
